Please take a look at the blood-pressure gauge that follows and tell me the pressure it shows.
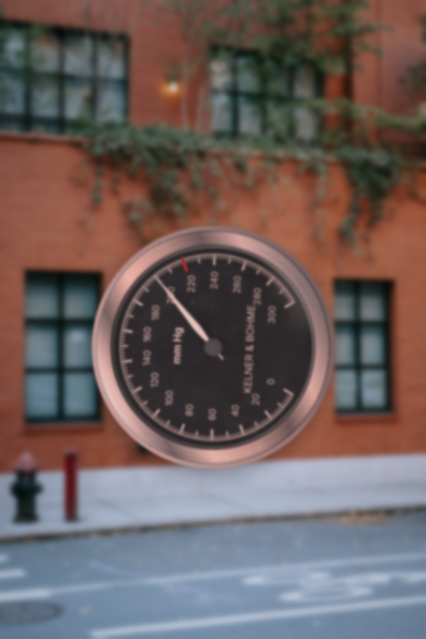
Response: 200 mmHg
